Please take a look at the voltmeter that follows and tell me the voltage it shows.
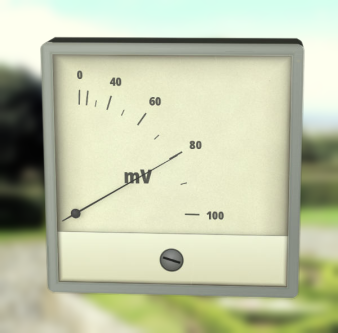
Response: 80 mV
